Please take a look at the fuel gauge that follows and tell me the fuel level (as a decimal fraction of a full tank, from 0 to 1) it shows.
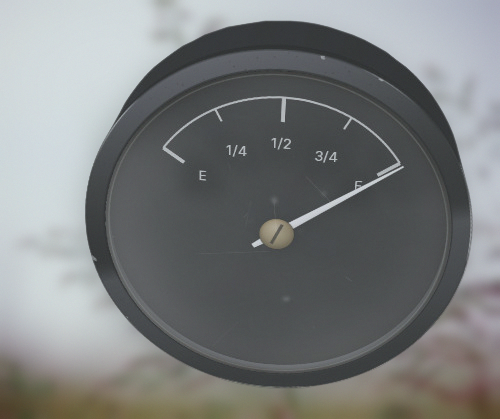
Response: 1
